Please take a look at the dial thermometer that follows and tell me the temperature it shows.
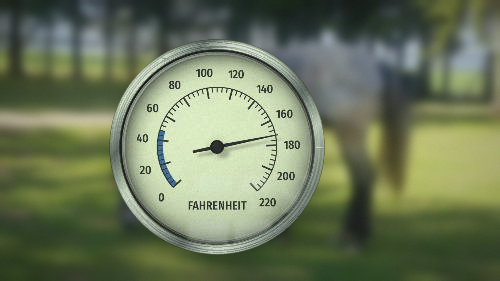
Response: 172 °F
